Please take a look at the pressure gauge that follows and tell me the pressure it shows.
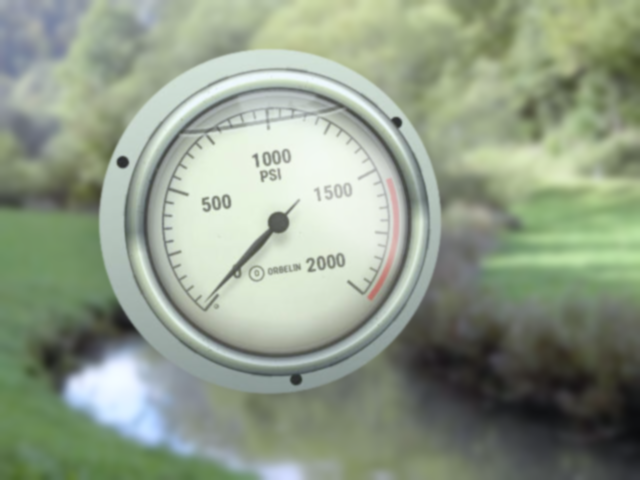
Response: 25 psi
